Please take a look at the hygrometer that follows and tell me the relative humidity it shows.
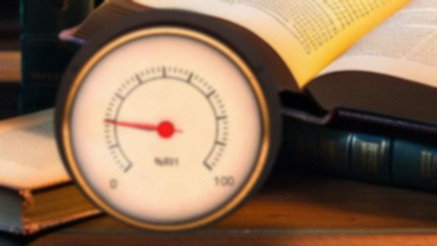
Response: 20 %
